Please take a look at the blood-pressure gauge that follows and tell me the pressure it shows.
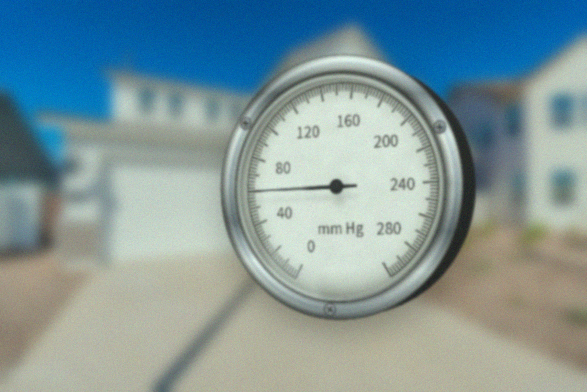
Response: 60 mmHg
